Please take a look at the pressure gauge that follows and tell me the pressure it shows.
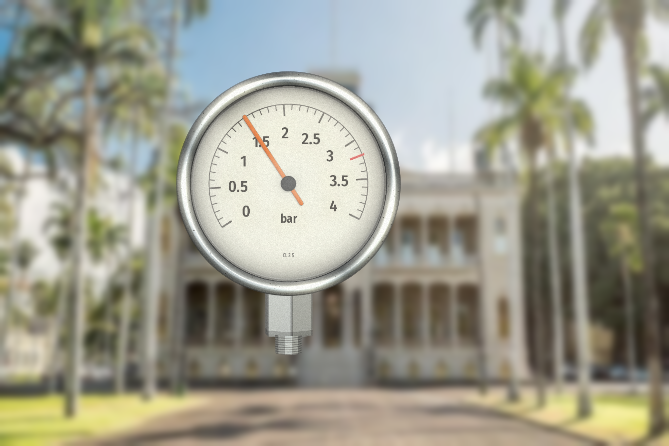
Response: 1.5 bar
